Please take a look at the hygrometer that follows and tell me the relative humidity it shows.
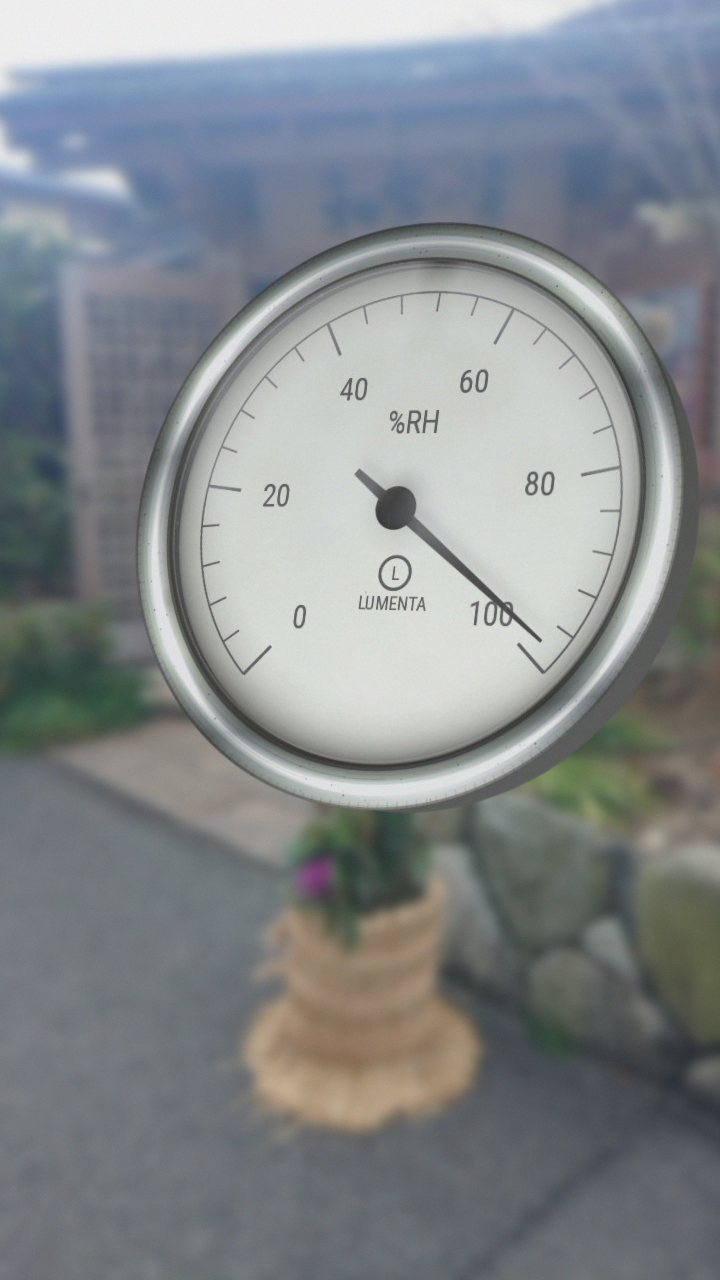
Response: 98 %
